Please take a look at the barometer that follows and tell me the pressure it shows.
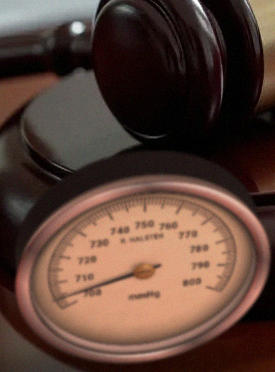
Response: 705 mmHg
